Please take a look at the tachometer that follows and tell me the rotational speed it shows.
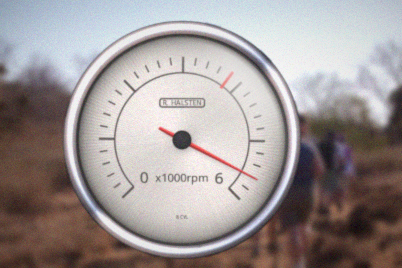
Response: 5600 rpm
